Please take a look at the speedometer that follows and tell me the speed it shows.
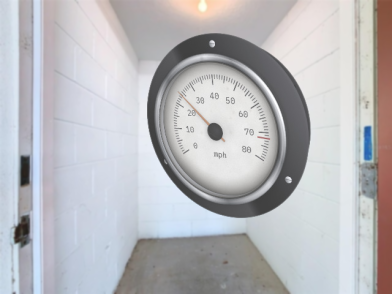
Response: 25 mph
